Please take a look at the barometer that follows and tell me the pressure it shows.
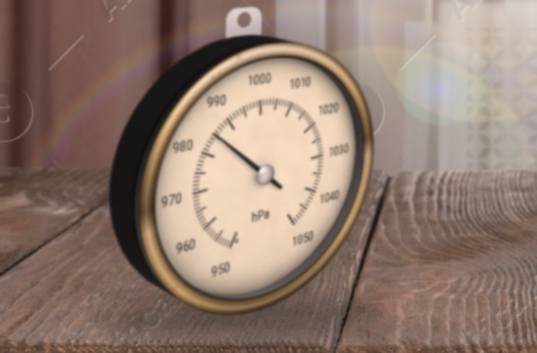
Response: 985 hPa
